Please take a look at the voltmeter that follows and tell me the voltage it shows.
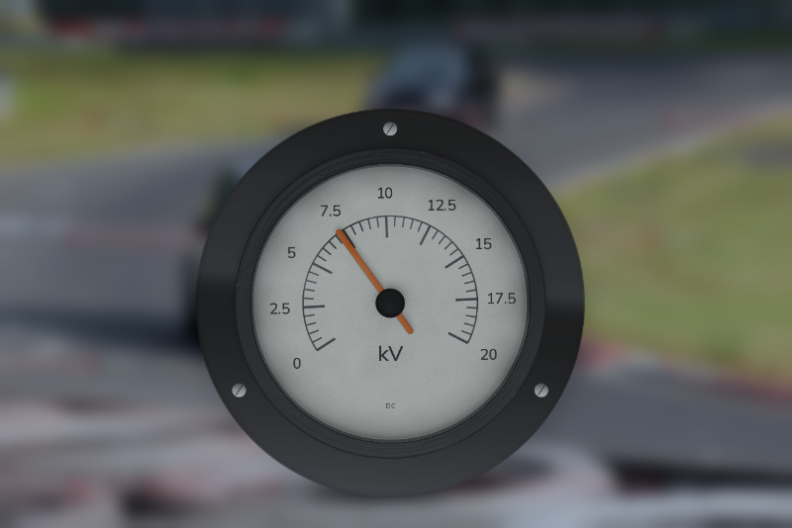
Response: 7.25 kV
